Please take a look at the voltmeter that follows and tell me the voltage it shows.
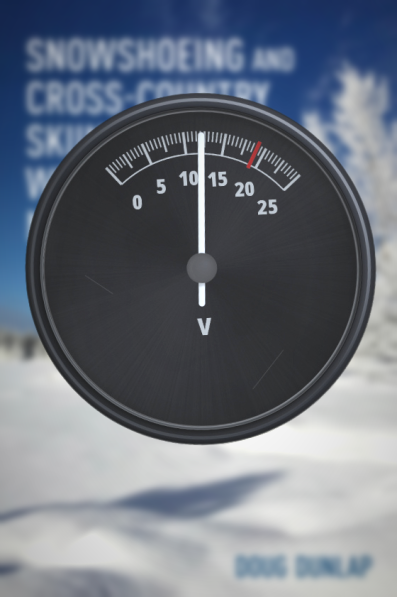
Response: 12 V
